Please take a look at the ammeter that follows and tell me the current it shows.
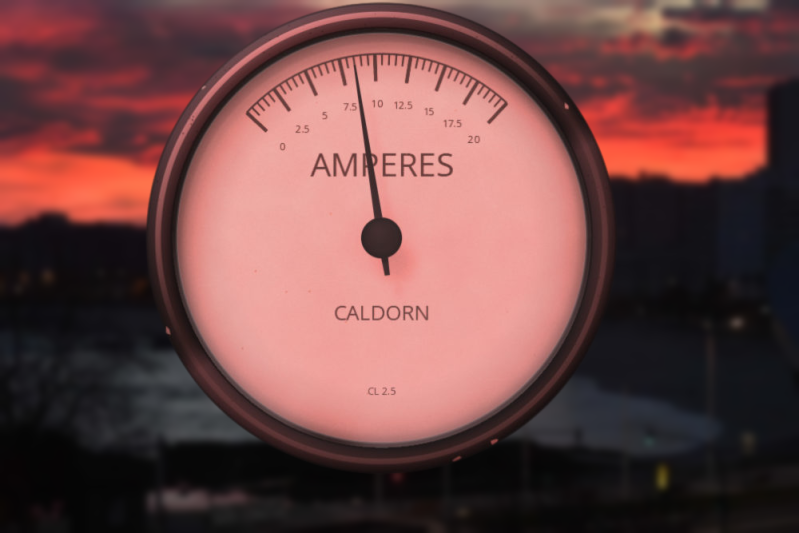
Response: 8.5 A
